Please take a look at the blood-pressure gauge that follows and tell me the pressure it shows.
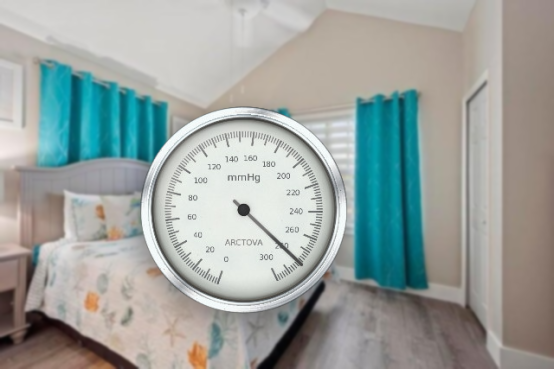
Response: 280 mmHg
